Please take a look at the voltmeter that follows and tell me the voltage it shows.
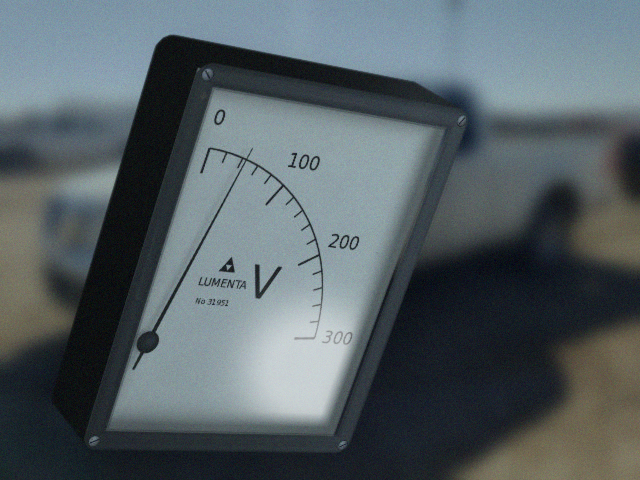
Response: 40 V
